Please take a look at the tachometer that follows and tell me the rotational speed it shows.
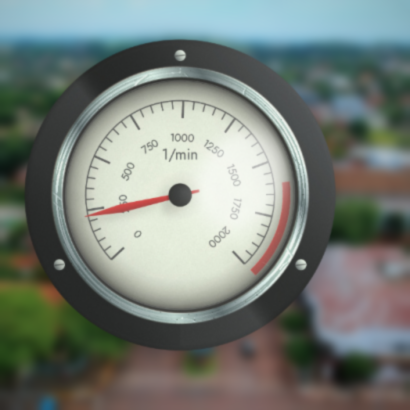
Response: 225 rpm
